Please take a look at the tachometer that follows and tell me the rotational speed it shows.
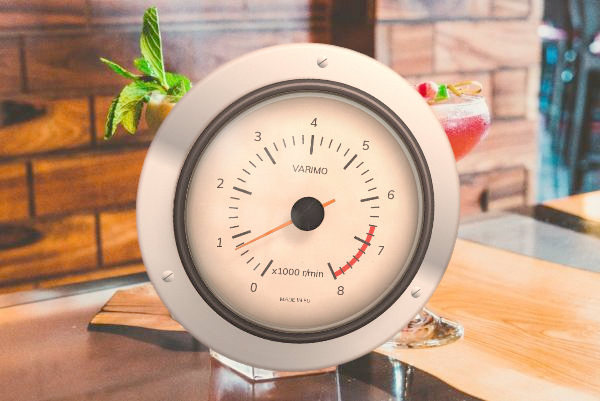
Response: 800 rpm
